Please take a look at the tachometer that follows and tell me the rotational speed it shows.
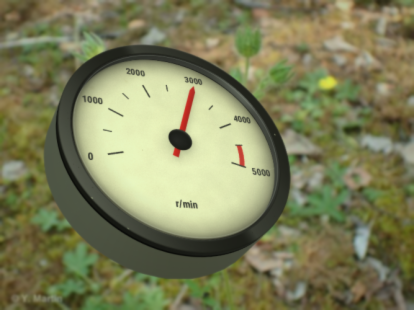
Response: 3000 rpm
